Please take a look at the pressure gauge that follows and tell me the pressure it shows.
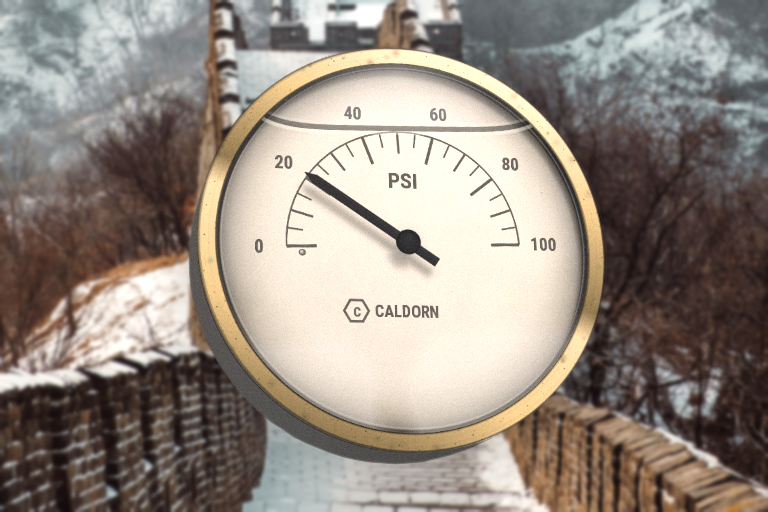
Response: 20 psi
